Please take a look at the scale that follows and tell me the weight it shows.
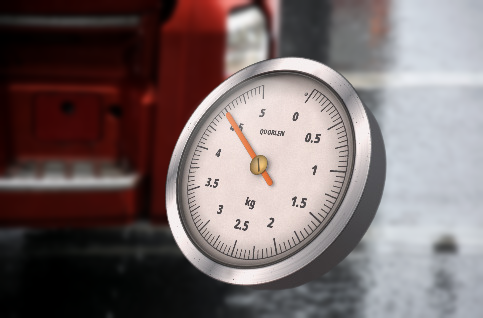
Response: 4.5 kg
